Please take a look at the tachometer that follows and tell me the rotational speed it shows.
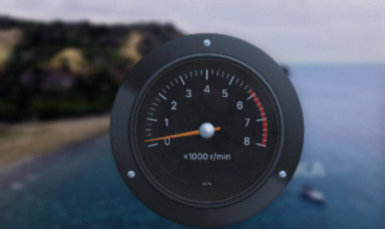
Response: 200 rpm
